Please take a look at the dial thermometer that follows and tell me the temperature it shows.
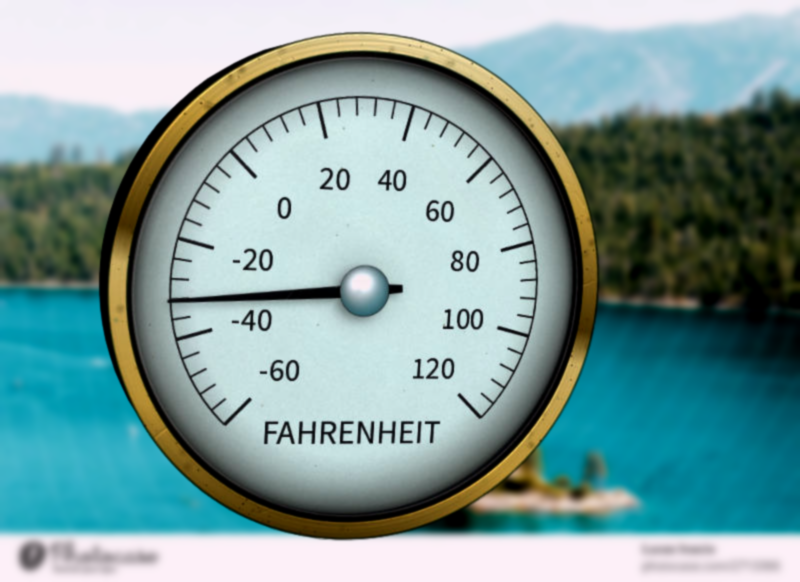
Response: -32 °F
